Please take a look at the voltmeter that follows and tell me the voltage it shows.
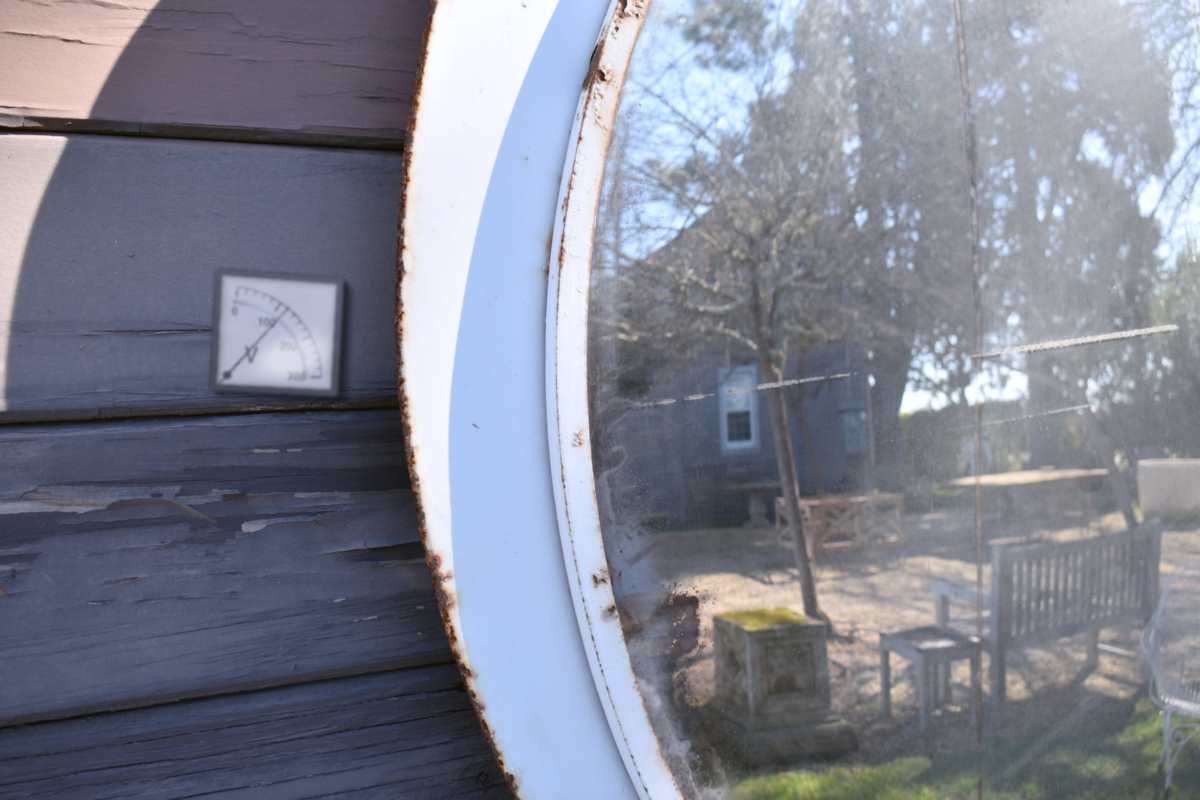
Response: 120 V
